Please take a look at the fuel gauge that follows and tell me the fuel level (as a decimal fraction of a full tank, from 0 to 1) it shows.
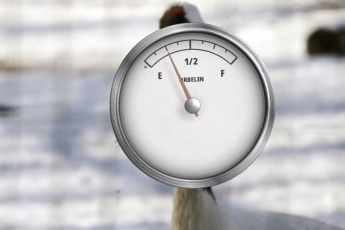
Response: 0.25
